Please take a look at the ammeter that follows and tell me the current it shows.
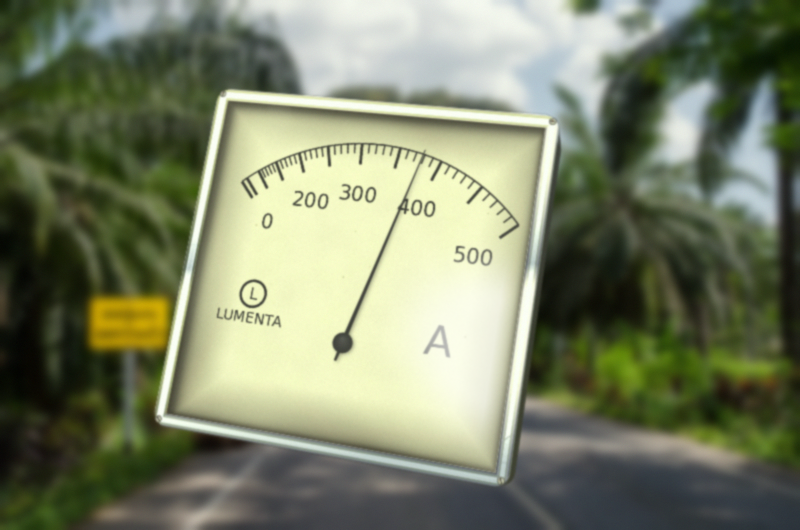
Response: 380 A
